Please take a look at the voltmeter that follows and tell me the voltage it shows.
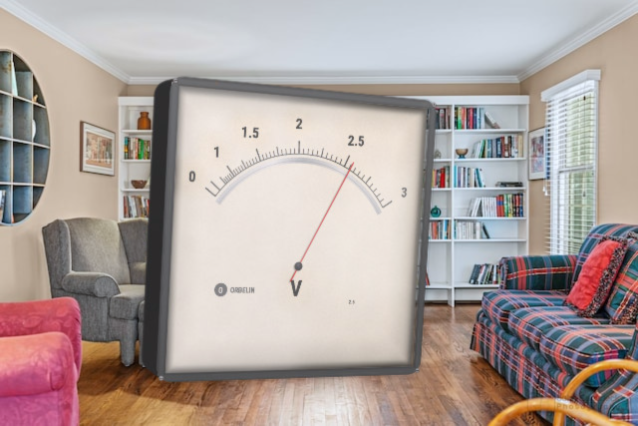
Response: 2.55 V
